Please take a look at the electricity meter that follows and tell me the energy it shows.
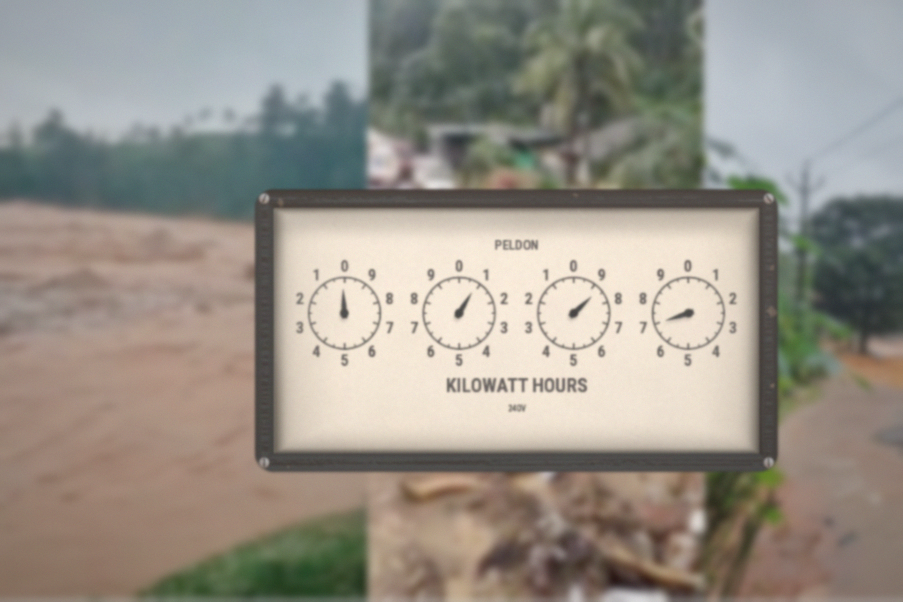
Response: 87 kWh
